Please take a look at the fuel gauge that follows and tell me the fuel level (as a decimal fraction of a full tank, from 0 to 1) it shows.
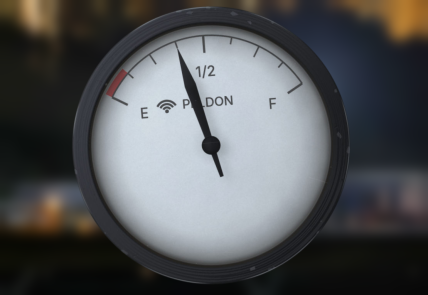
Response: 0.375
